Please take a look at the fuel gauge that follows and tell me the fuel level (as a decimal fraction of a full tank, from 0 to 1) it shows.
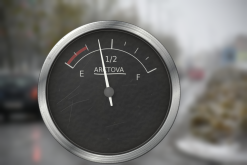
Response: 0.375
